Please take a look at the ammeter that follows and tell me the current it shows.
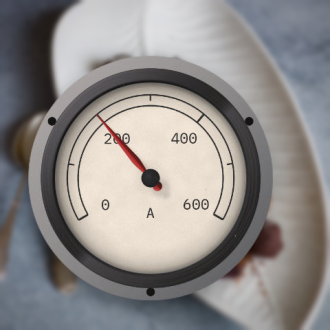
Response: 200 A
